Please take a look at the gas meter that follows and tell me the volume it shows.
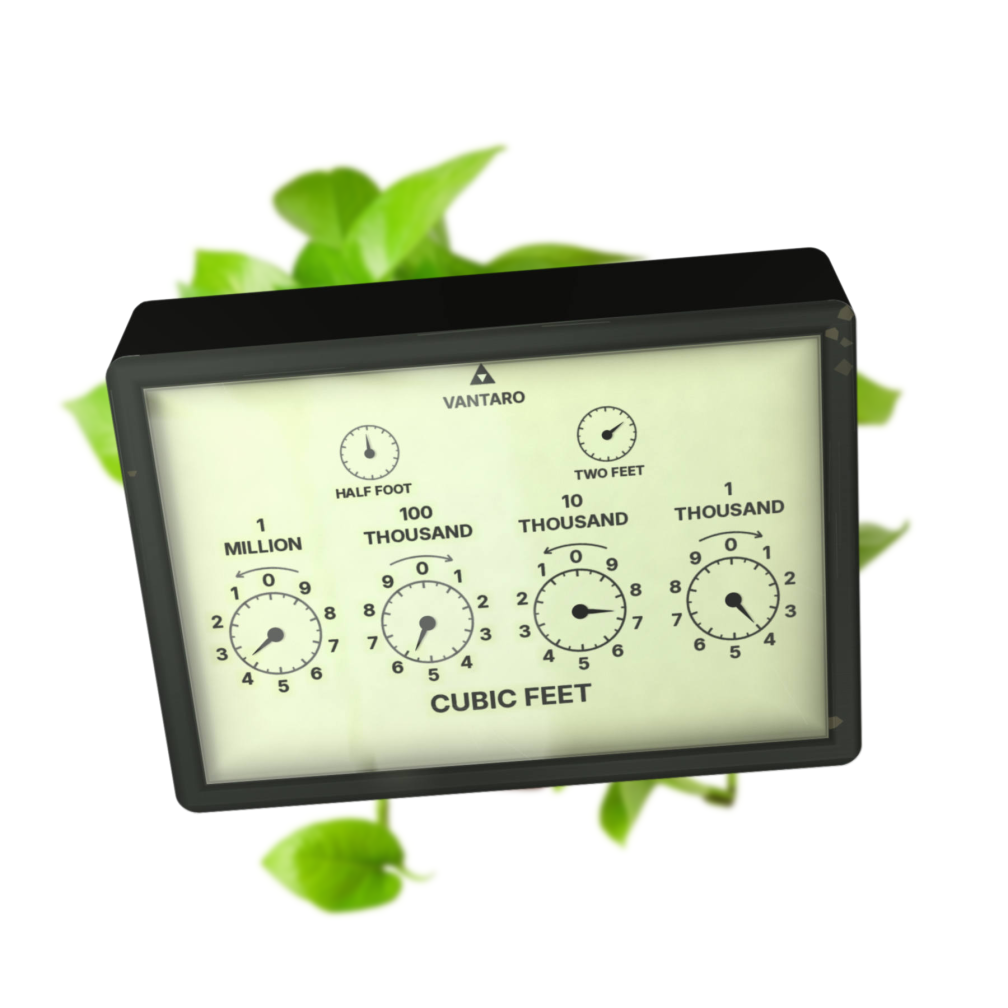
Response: 357400 ft³
